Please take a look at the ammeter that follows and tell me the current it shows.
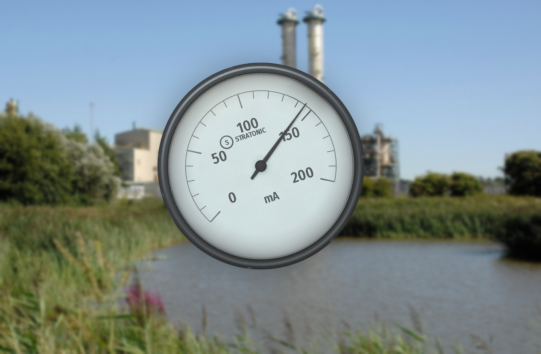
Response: 145 mA
